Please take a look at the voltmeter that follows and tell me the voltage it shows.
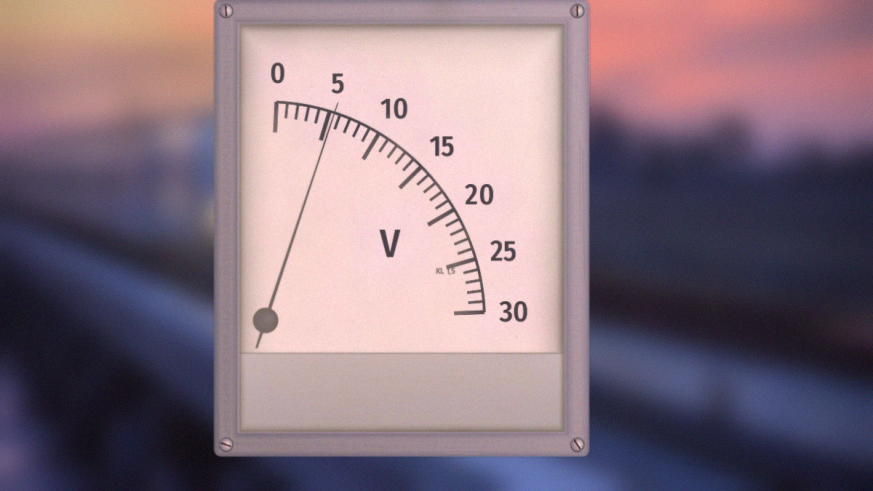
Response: 5.5 V
